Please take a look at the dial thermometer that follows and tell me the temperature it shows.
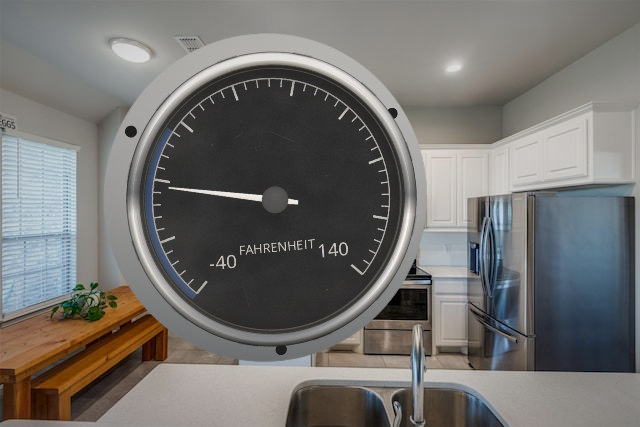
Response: -2 °F
